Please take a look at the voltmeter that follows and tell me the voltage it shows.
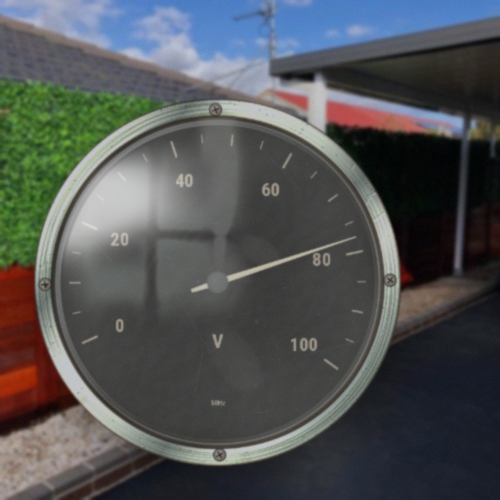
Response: 77.5 V
